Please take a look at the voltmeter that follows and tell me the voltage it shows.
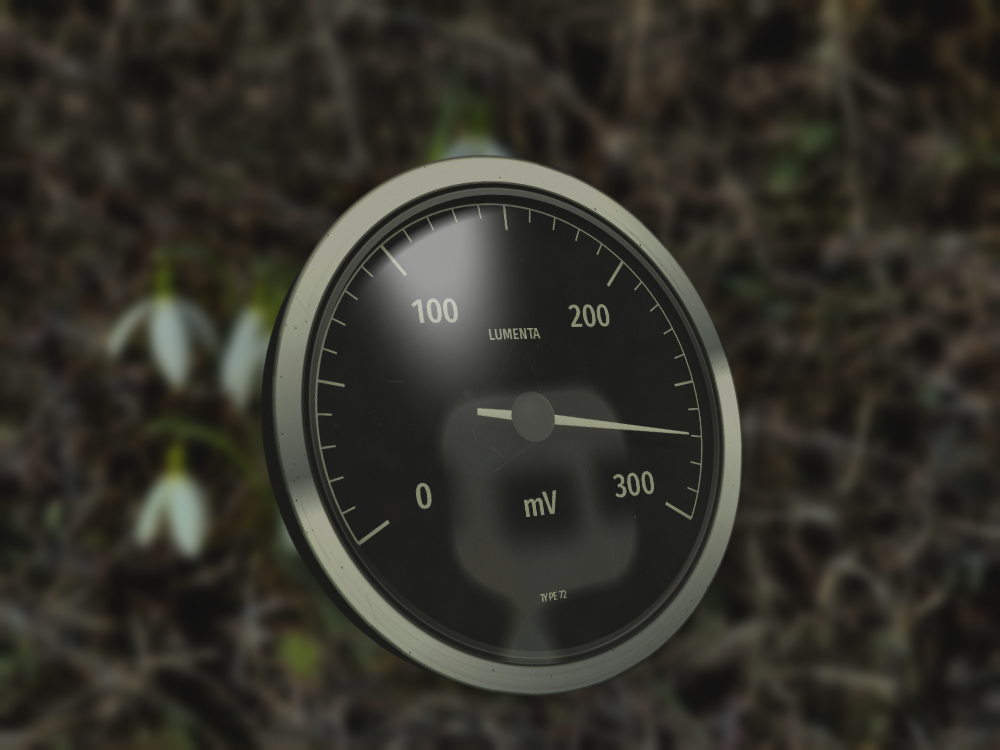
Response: 270 mV
